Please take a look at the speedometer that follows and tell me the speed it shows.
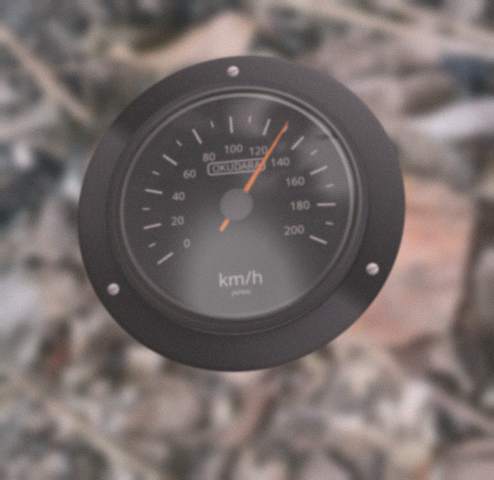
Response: 130 km/h
